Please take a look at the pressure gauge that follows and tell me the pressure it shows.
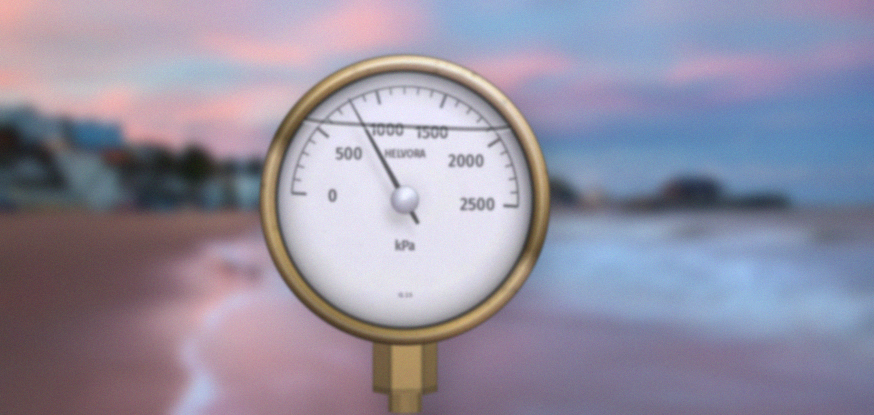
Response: 800 kPa
